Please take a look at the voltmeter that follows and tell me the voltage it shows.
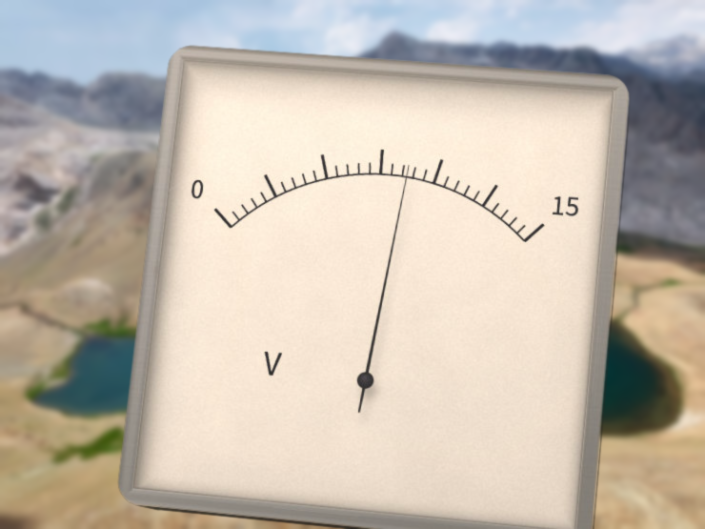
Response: 8.75 V
